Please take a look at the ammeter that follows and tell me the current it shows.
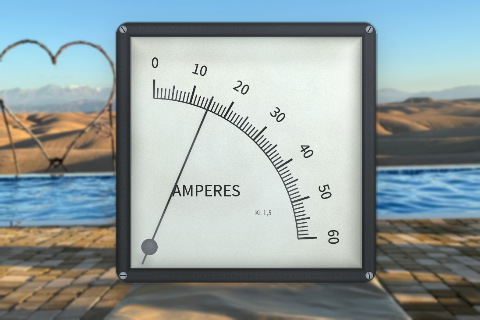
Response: 15 A
